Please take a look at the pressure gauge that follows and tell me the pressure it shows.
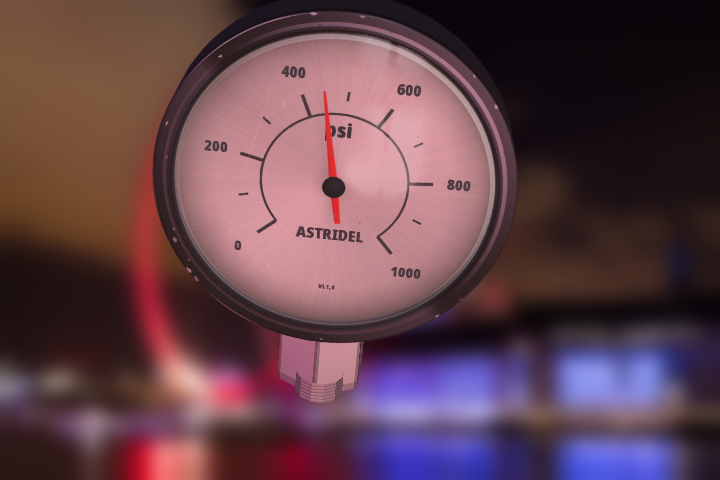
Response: 450 psi
